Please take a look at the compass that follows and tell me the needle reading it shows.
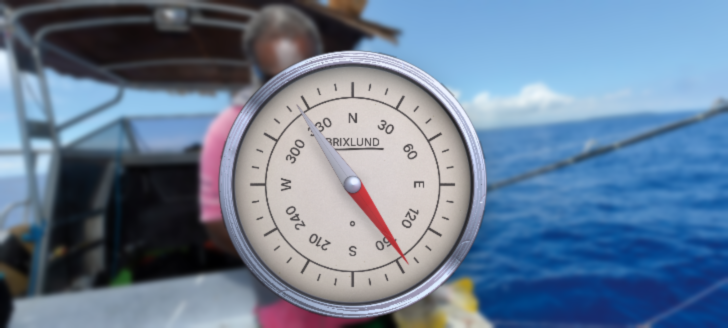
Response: 145 °
